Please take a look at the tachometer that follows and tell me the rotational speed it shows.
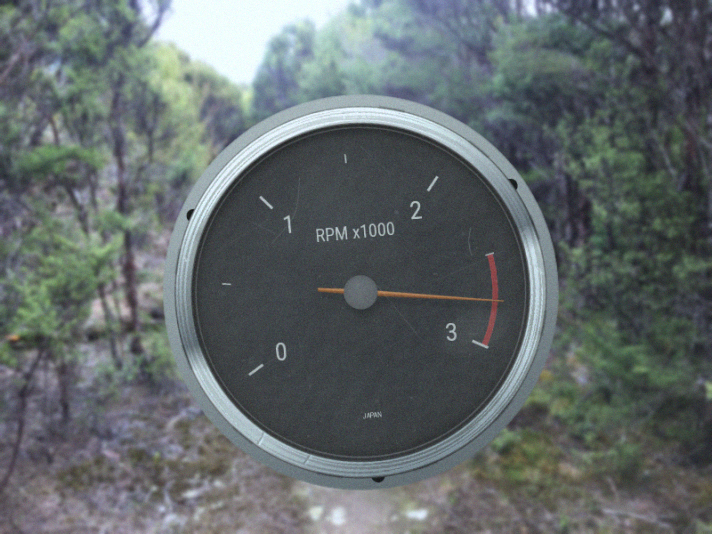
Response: 2750 rpm
